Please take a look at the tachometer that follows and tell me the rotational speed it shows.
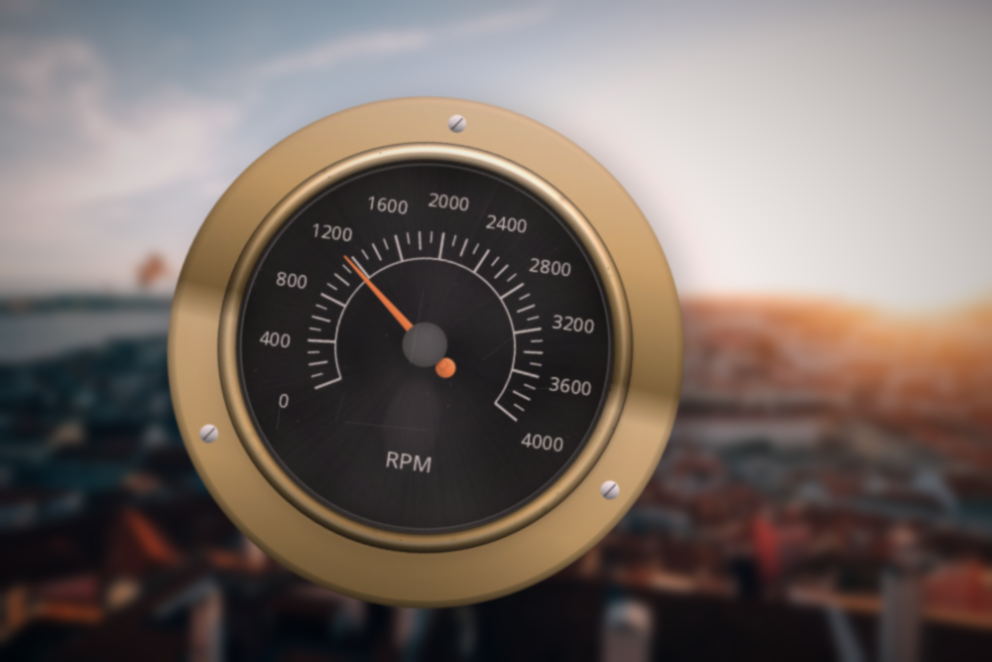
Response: 1150 rpm
